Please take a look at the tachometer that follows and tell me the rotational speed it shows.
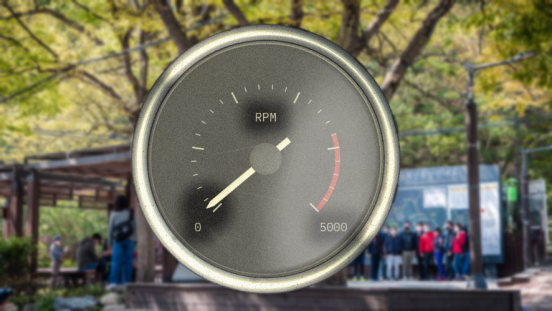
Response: 100 rpm
